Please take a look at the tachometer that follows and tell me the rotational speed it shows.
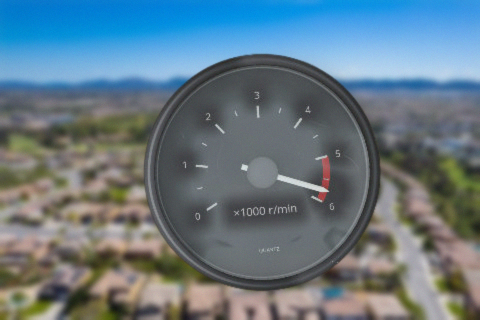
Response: 5750 rpm
